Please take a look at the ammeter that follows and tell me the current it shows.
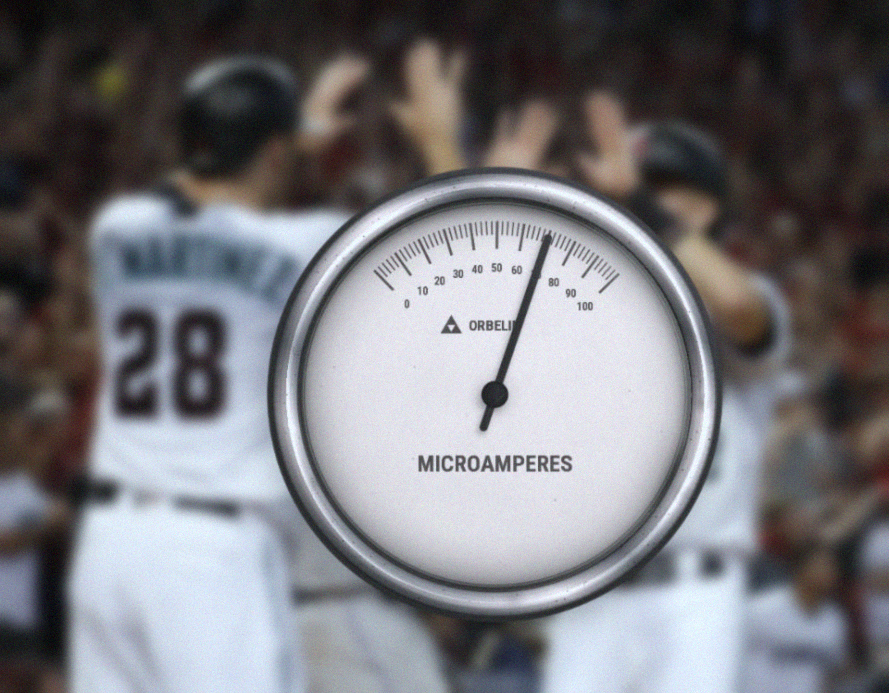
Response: 70 µA
